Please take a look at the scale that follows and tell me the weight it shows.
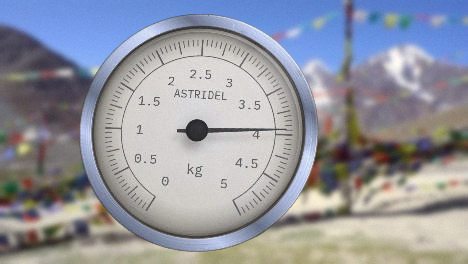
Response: 3.95 kg
